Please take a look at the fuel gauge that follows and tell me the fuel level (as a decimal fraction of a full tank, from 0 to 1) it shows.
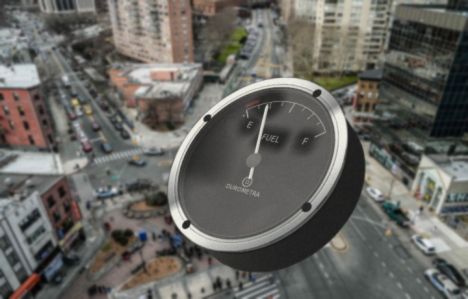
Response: 0.25
